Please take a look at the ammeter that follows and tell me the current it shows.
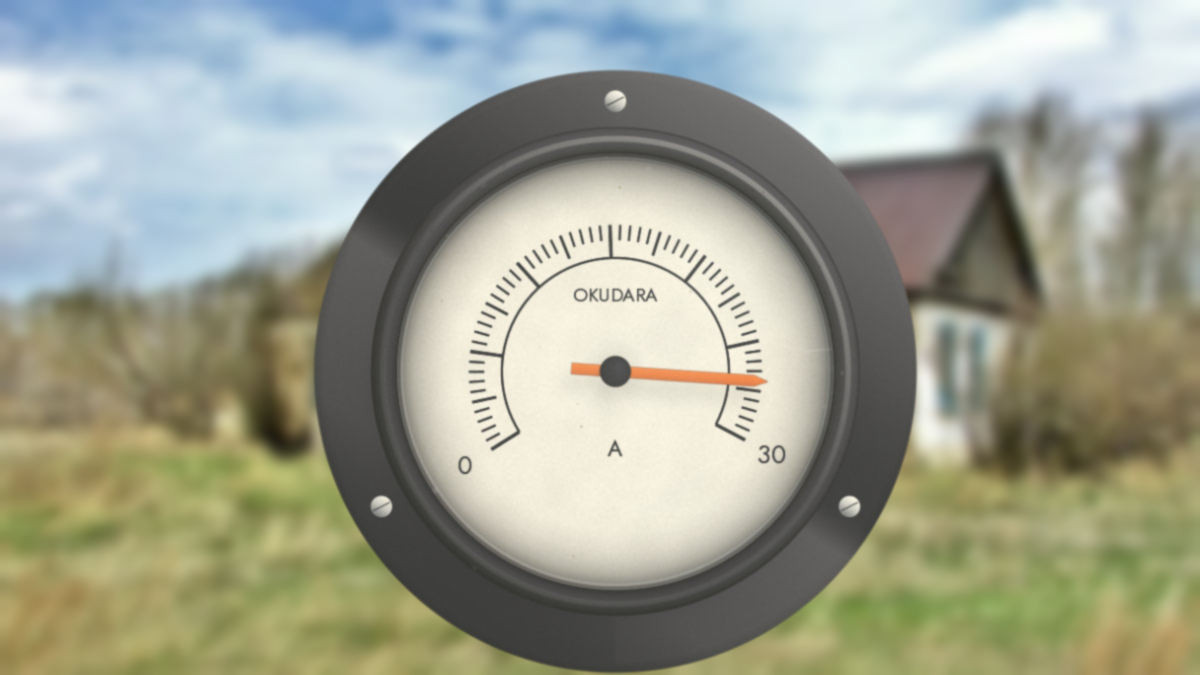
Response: 27 A
